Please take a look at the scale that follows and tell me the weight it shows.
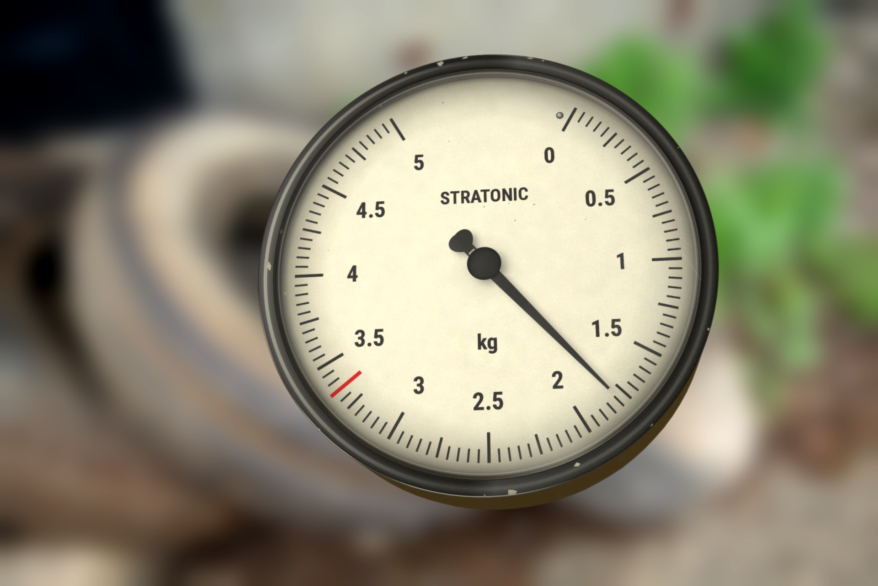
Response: 1.8 kg
